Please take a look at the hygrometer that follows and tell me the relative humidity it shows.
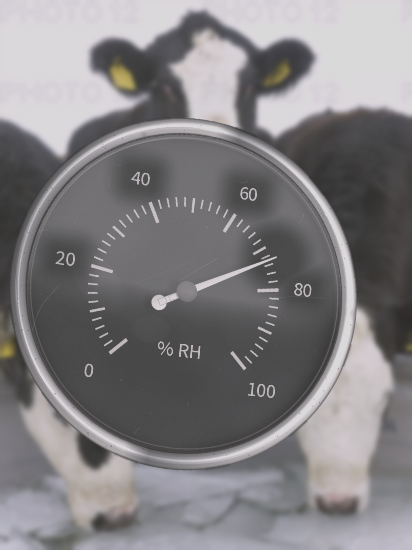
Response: 73 %
